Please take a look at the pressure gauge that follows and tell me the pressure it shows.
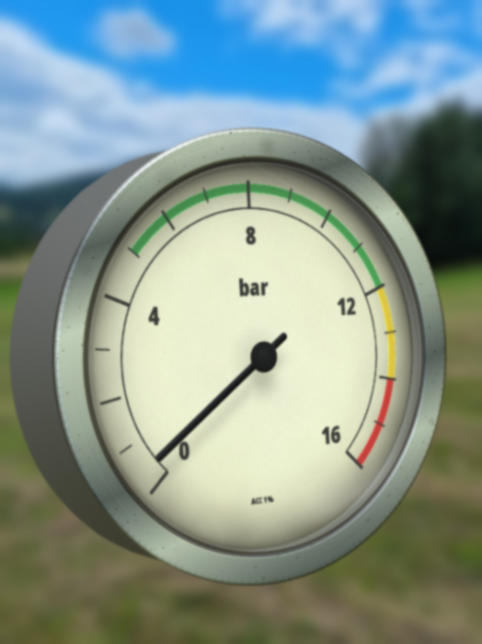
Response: 0.5 bar
